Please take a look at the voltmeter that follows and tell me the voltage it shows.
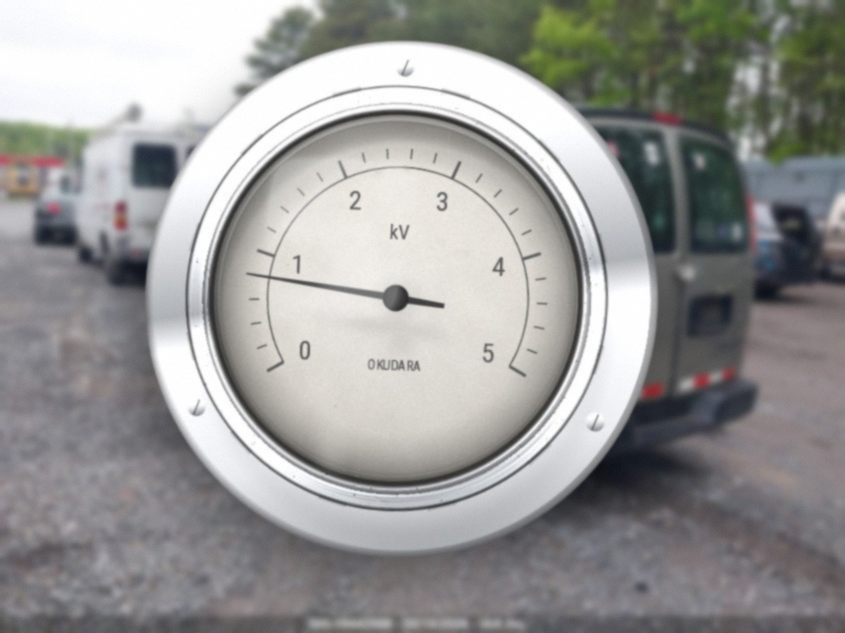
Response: 0.8 kV
